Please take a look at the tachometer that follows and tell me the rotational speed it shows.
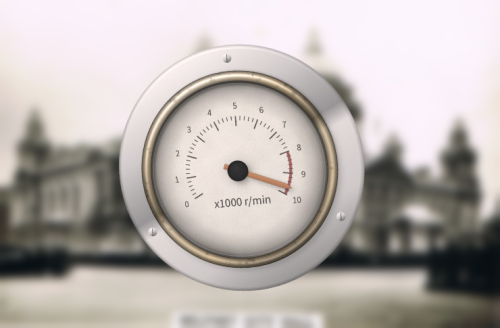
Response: 9600 rpm
